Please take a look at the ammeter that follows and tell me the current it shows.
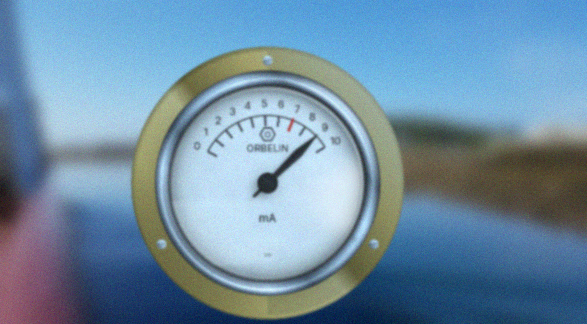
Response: 9 mA
